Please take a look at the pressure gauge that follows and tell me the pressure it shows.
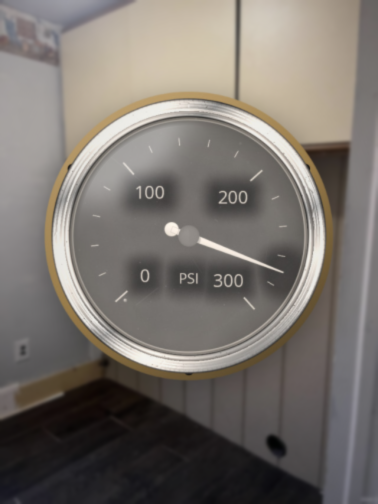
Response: 270 psi
